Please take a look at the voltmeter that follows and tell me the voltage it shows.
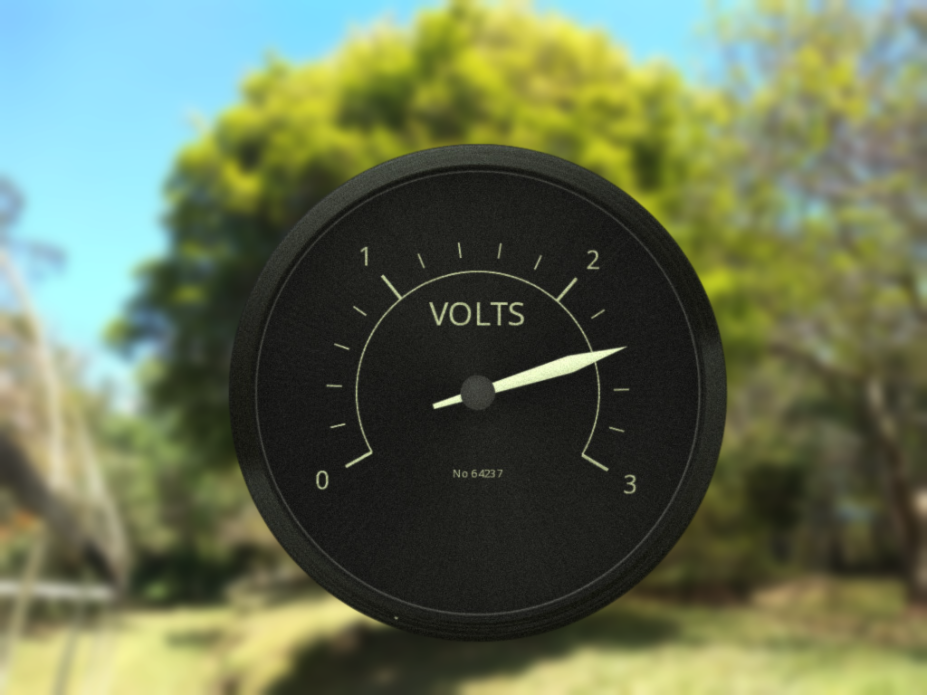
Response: 2.4 V
